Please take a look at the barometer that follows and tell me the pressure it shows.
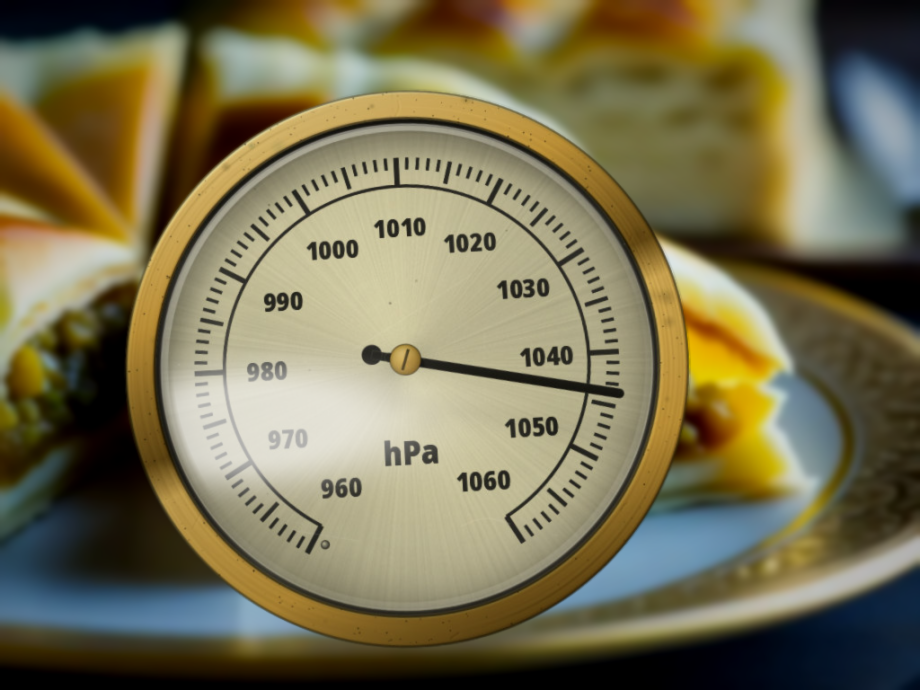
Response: 1044 hPa
